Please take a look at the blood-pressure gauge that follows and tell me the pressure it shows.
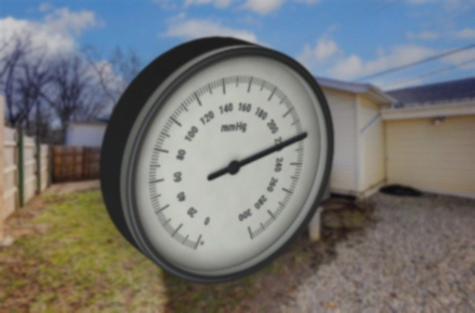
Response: 220 mmHg
